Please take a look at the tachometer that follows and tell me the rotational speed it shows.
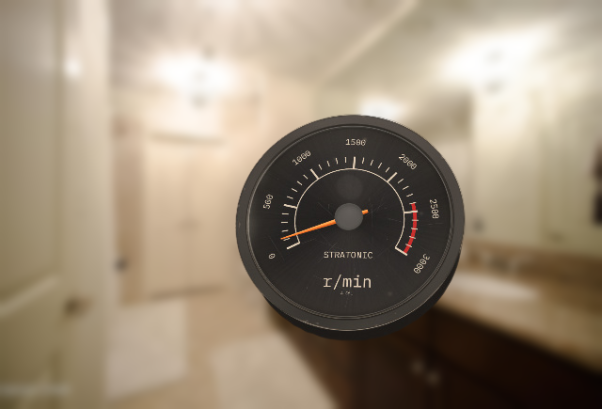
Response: 100 rpm
